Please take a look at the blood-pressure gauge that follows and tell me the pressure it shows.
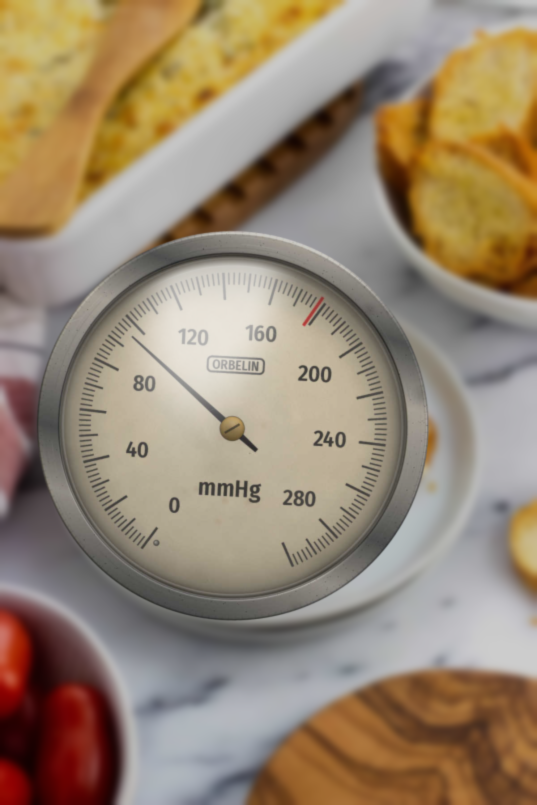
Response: 96 mmHg
